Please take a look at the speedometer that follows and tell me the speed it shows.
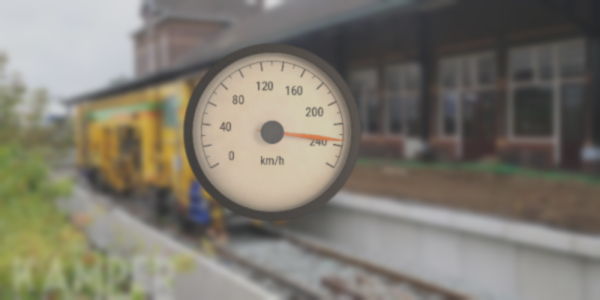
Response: 235 km/h
